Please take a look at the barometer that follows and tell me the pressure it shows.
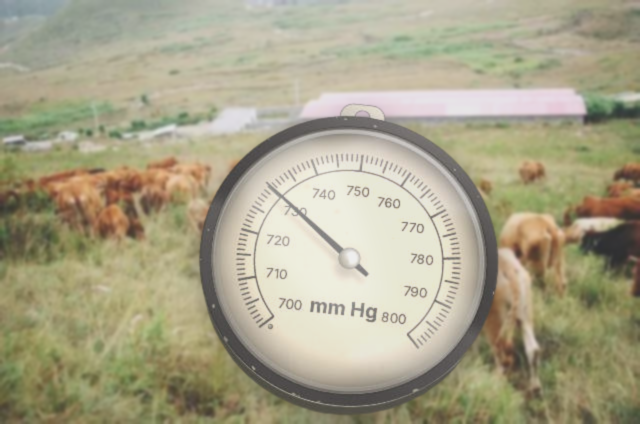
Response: 730 mmHg
